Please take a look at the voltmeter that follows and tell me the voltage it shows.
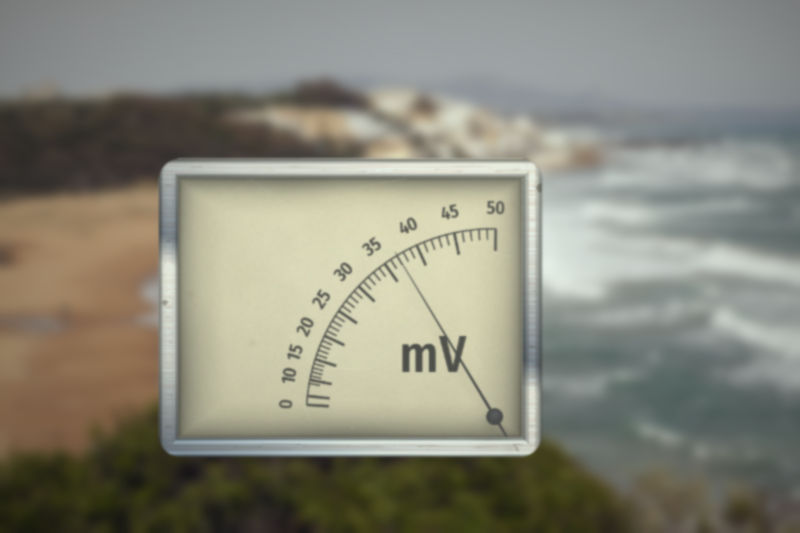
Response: 37 mV
